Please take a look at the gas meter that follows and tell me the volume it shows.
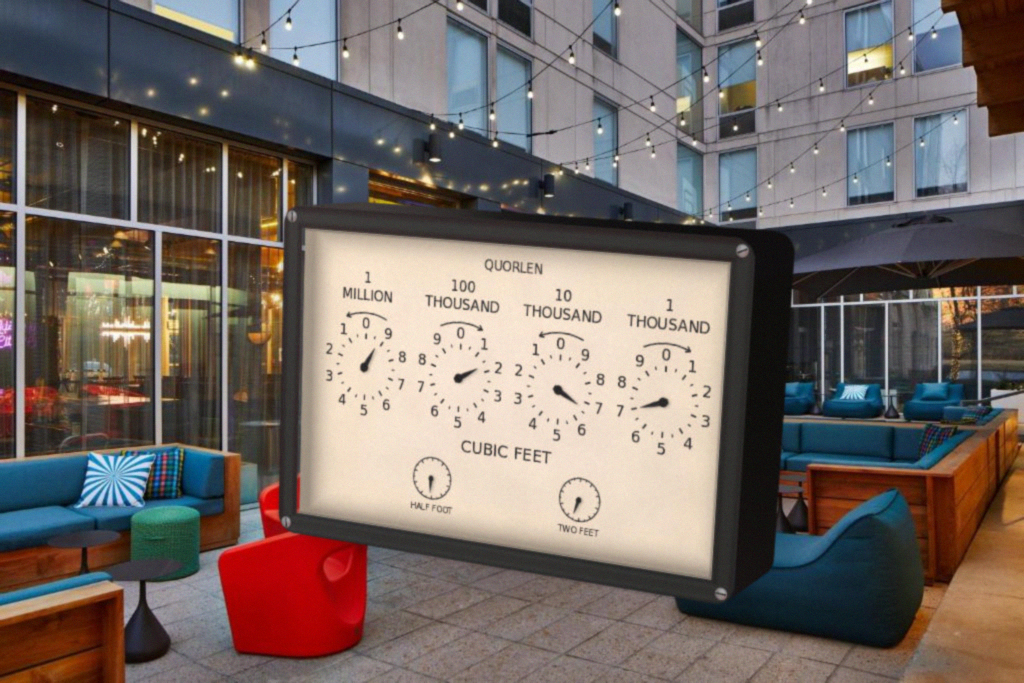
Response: 916700 ft³
